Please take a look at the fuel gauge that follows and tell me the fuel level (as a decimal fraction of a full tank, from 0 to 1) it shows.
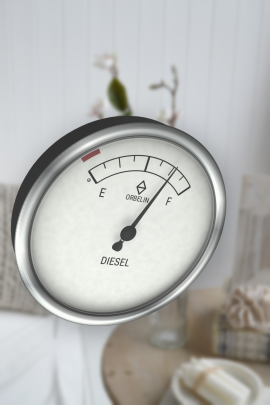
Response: 0.75
